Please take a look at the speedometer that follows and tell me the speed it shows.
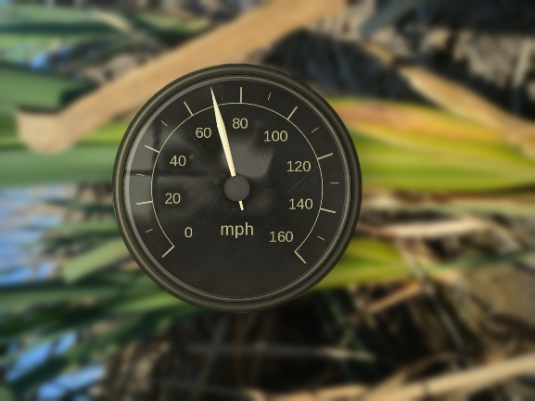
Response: 70 mph
